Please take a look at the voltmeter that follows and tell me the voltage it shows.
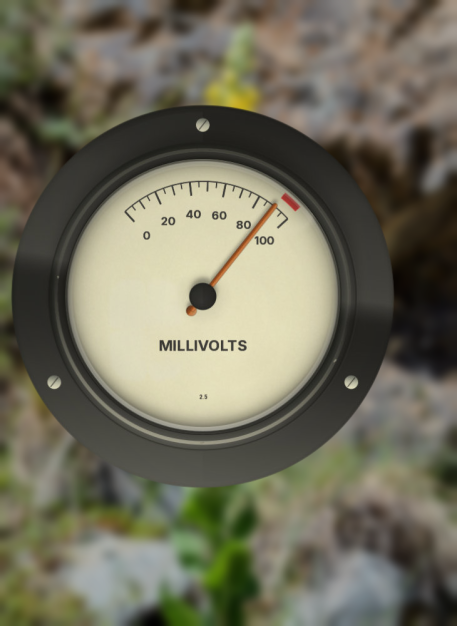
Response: 90 mV
